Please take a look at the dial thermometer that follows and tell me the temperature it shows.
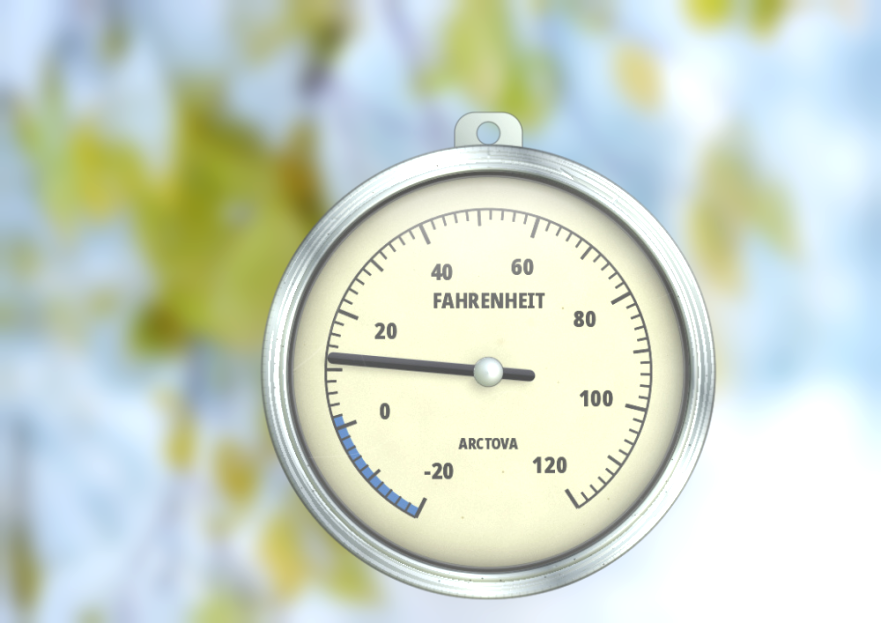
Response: 12 °F
